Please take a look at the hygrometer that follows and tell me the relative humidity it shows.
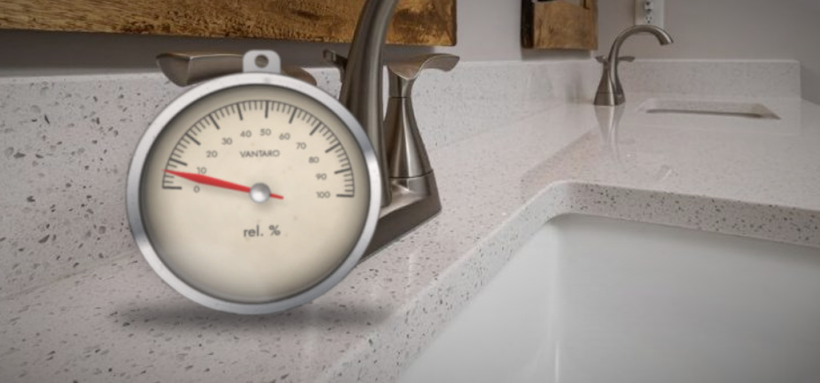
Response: 6 %
